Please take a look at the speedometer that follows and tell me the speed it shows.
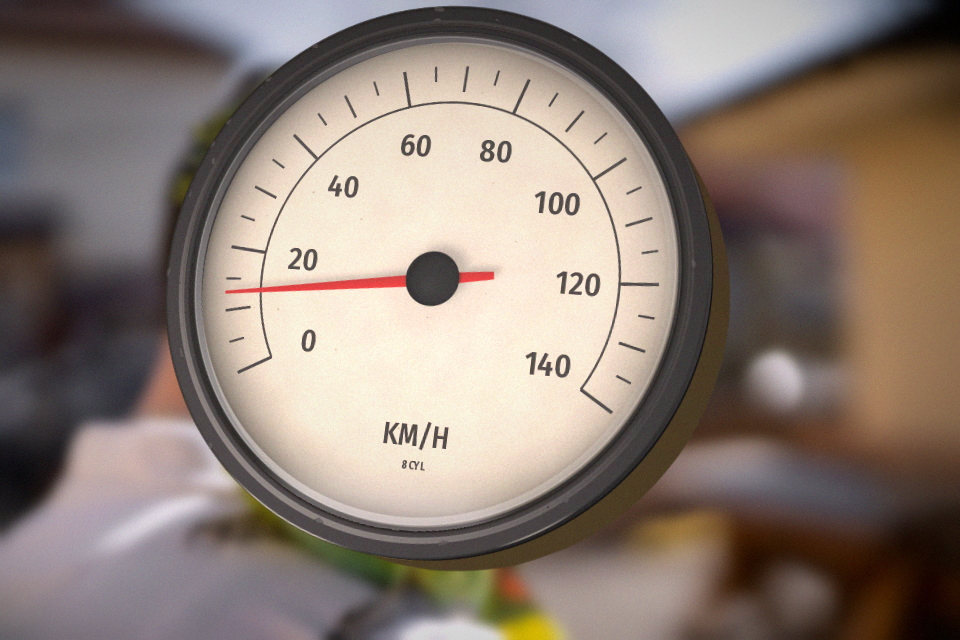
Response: 12.5 km/h
